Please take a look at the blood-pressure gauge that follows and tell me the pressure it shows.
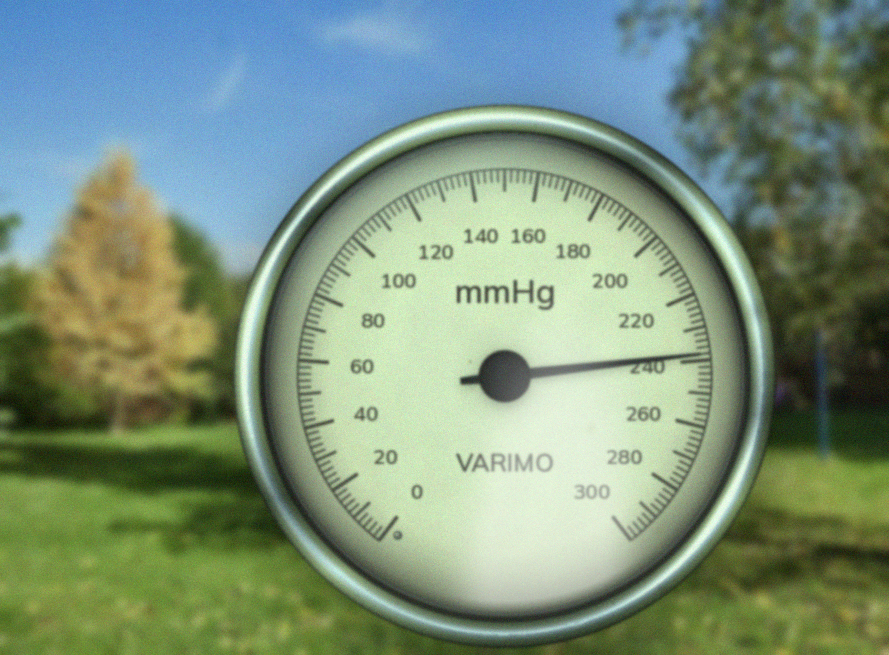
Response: 238 mmHg
